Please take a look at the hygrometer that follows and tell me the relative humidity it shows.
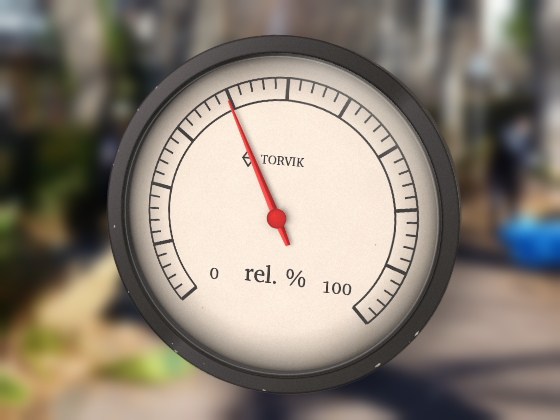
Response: 40 %
